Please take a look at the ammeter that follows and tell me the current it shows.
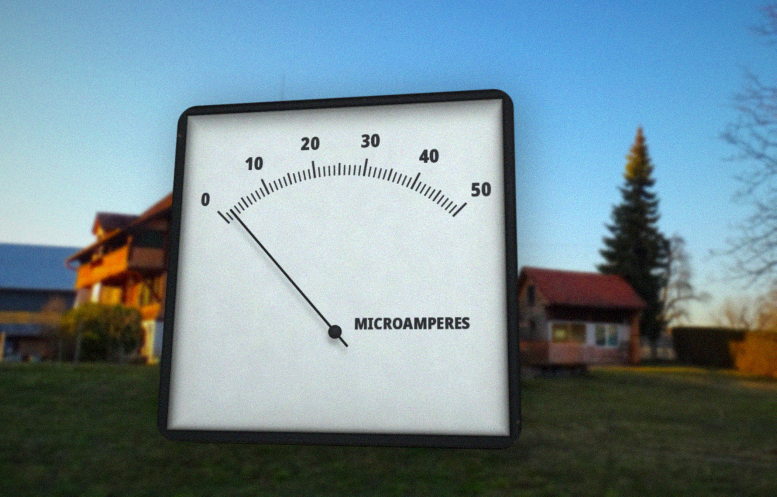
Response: 2 µA
